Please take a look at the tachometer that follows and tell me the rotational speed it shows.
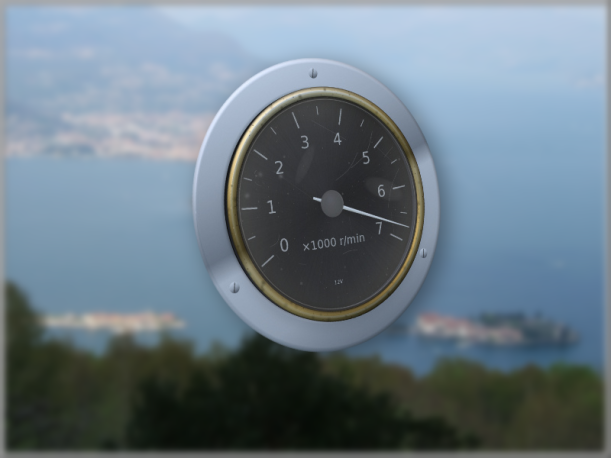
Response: 6750 rpm
